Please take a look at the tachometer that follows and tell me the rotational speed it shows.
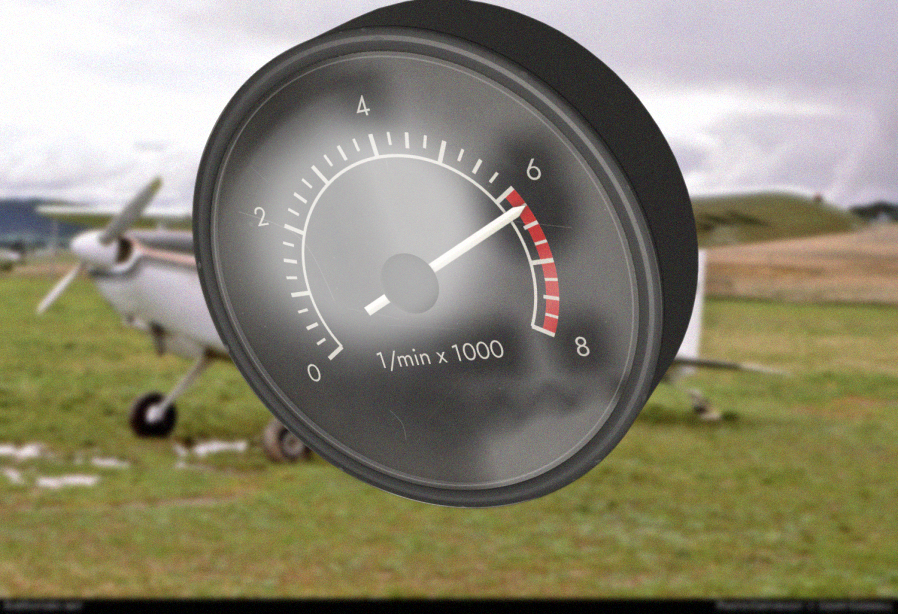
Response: 6250 rpm
